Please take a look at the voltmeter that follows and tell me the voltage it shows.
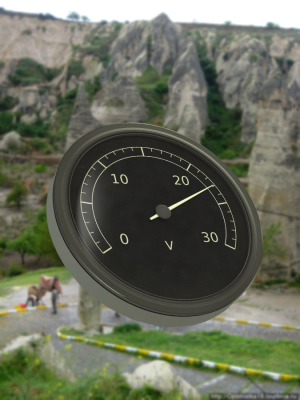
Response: 23 V
